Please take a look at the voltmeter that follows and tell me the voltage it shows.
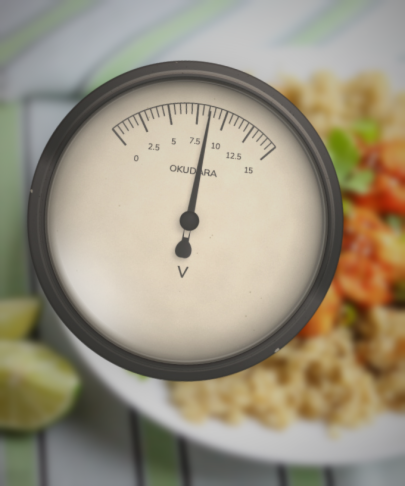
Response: 8.5 V
